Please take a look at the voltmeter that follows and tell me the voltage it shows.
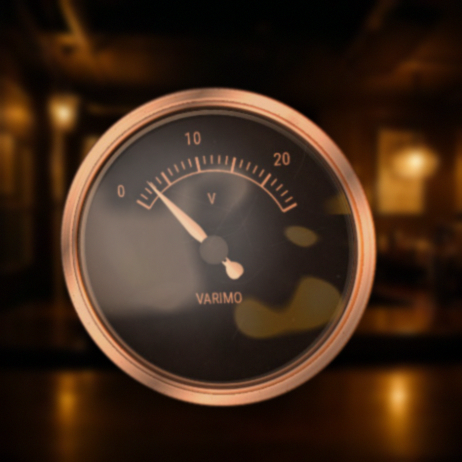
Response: 3 V
